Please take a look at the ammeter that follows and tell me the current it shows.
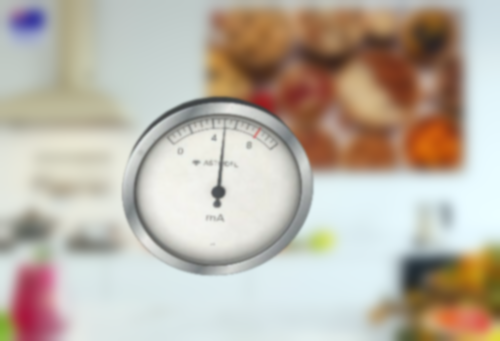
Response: 5 mA
